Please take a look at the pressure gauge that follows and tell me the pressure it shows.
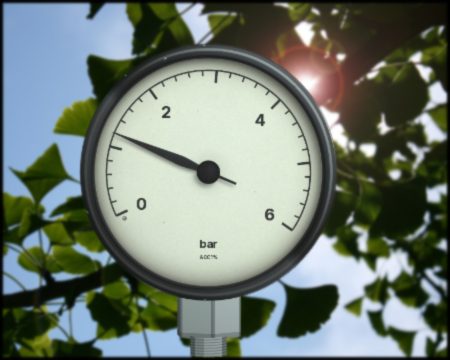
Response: 1.2 bar
